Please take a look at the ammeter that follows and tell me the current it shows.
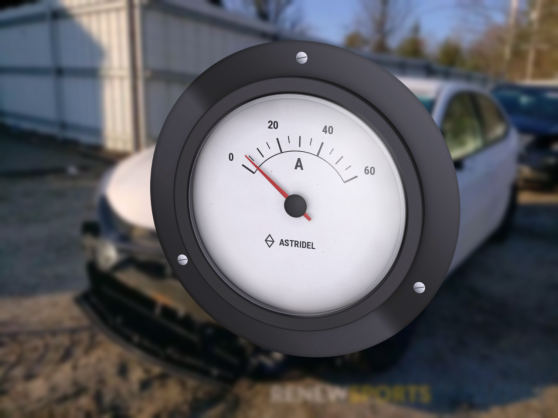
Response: 5 A
